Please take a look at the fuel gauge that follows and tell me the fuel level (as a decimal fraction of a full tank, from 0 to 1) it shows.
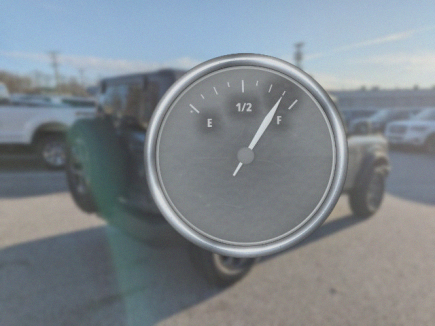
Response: 0.875
